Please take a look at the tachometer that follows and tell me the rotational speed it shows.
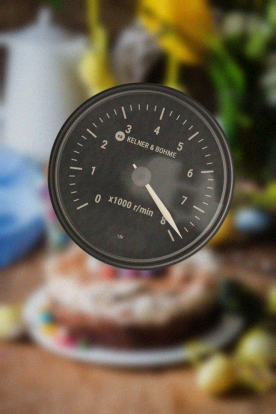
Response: 7800 rpm
